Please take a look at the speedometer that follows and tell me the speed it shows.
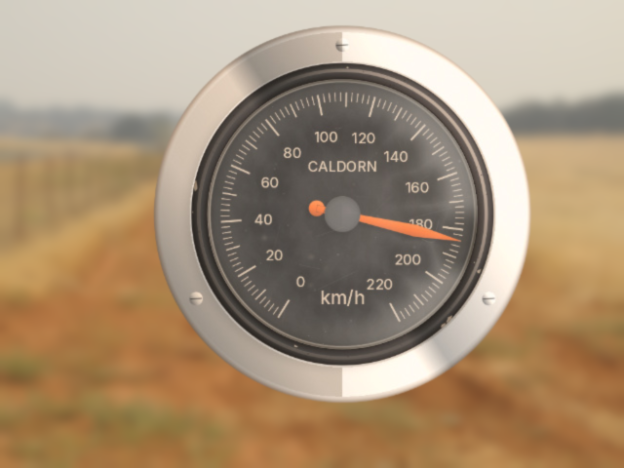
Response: 184 km/h
